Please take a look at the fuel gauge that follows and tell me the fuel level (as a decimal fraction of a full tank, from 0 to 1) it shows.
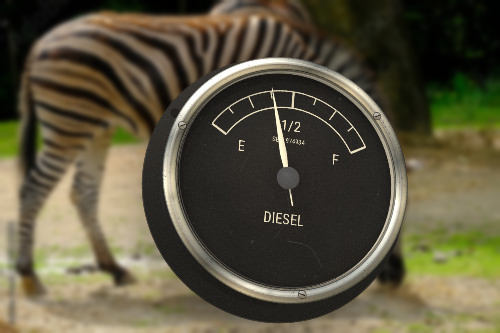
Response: 0.375
